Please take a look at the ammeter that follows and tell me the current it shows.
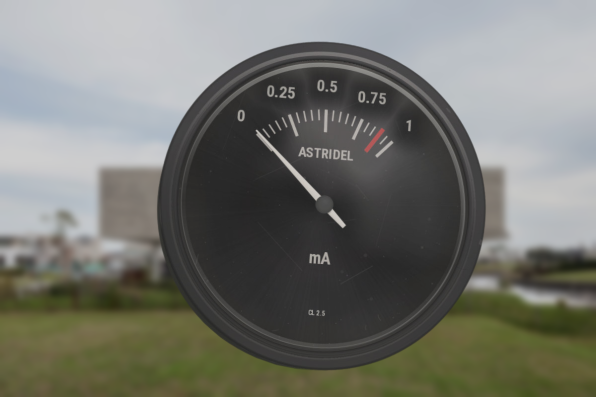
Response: 0 mA
